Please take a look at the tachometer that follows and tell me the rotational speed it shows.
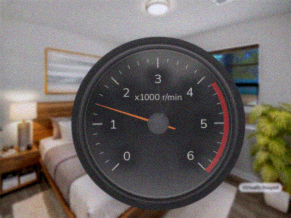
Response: 1400 rpm
